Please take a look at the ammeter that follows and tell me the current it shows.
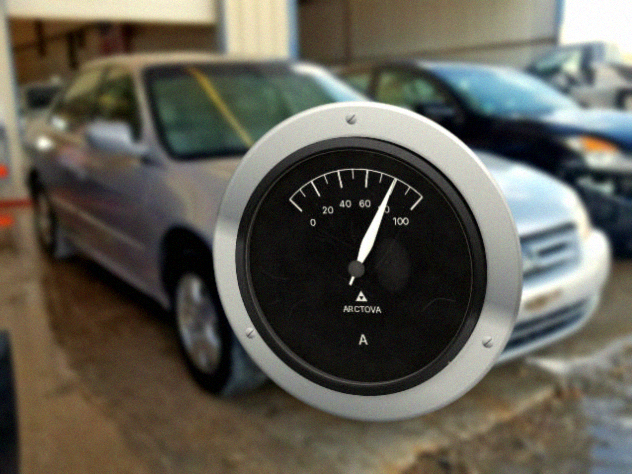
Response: 80 A
